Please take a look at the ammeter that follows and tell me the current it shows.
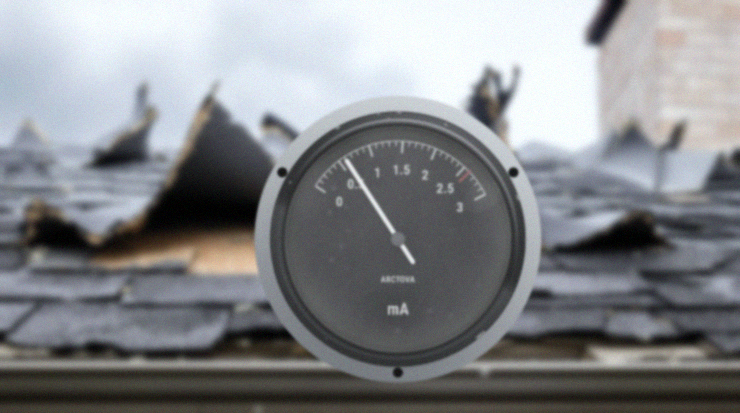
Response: 0.6 mA
